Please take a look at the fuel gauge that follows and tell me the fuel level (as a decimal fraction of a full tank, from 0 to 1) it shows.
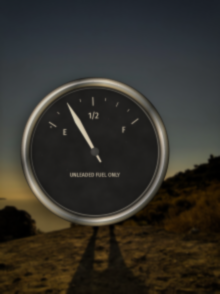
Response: 0.25
